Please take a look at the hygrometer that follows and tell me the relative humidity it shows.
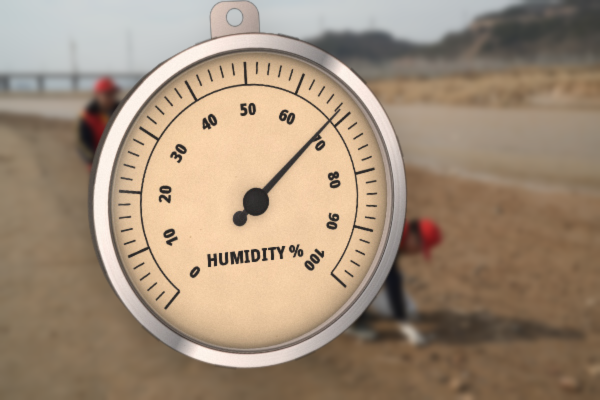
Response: 68 %
